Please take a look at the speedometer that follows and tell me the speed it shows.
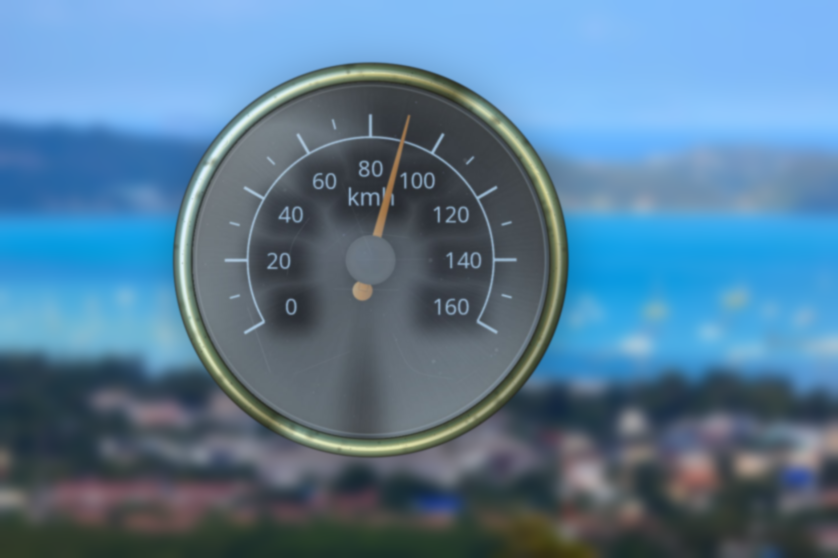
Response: 90 km/h
